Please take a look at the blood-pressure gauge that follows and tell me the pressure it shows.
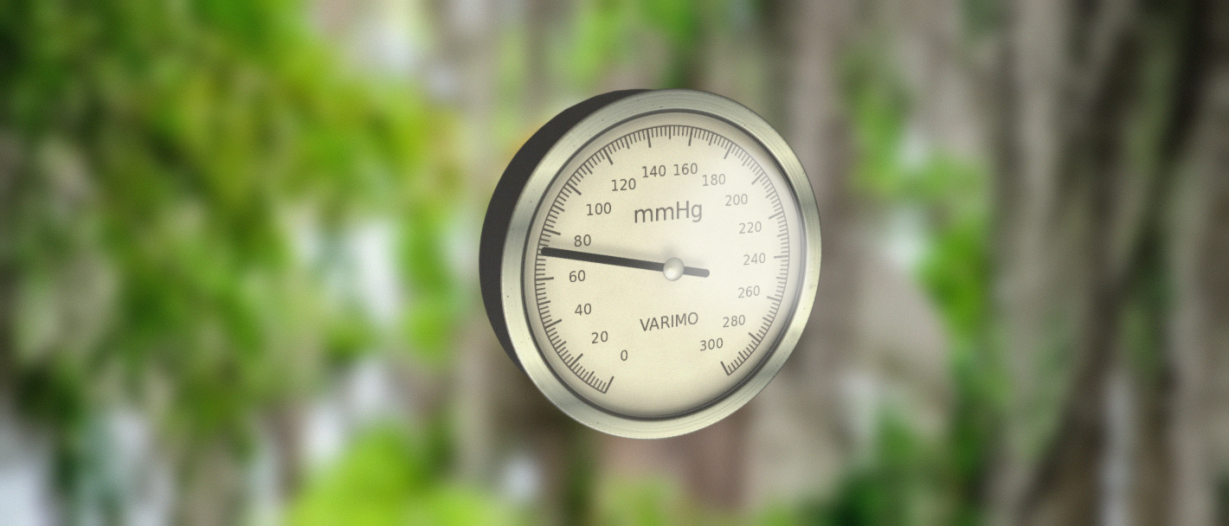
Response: 72 mmHg
